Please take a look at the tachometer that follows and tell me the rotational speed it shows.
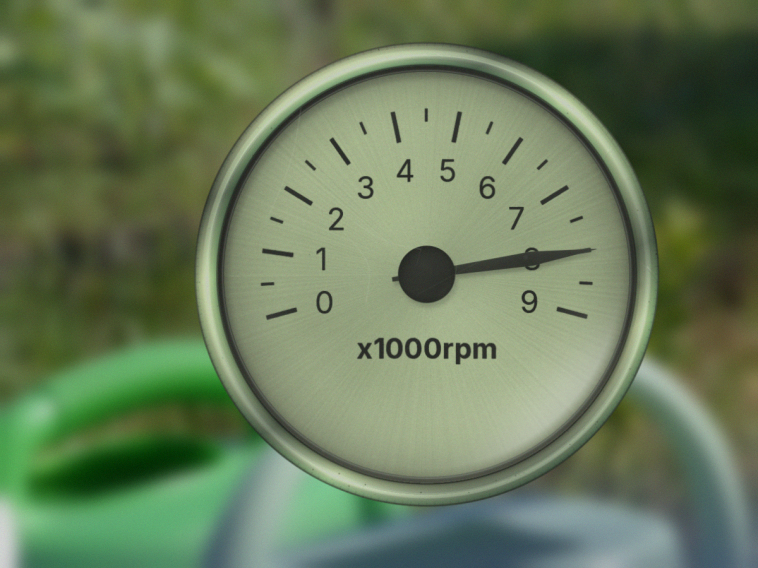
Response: 8000 rpm
